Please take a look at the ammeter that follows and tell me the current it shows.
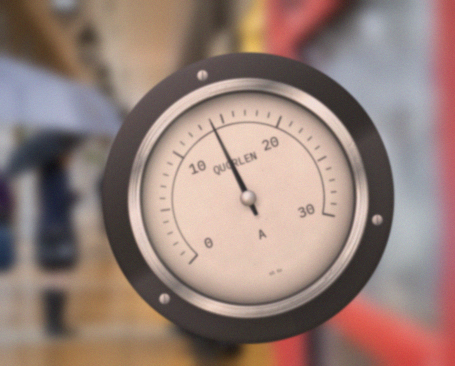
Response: 14 A
